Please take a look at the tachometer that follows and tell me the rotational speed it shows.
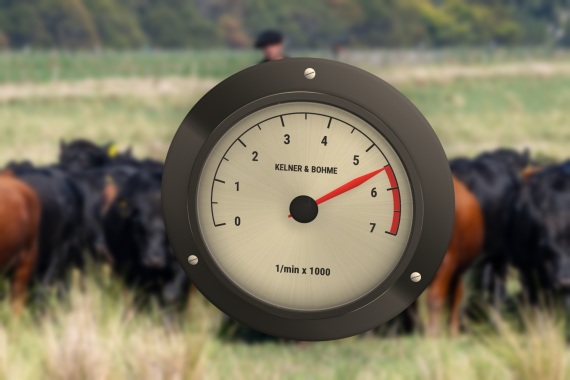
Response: 5500 rpm
